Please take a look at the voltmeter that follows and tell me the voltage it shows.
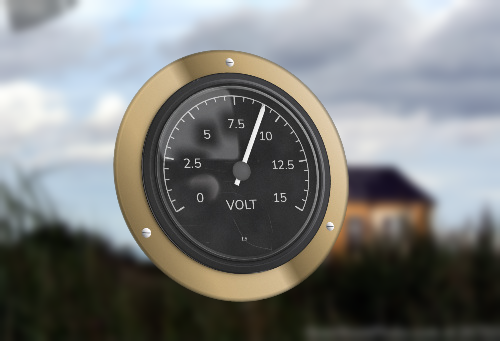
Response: 9 V
